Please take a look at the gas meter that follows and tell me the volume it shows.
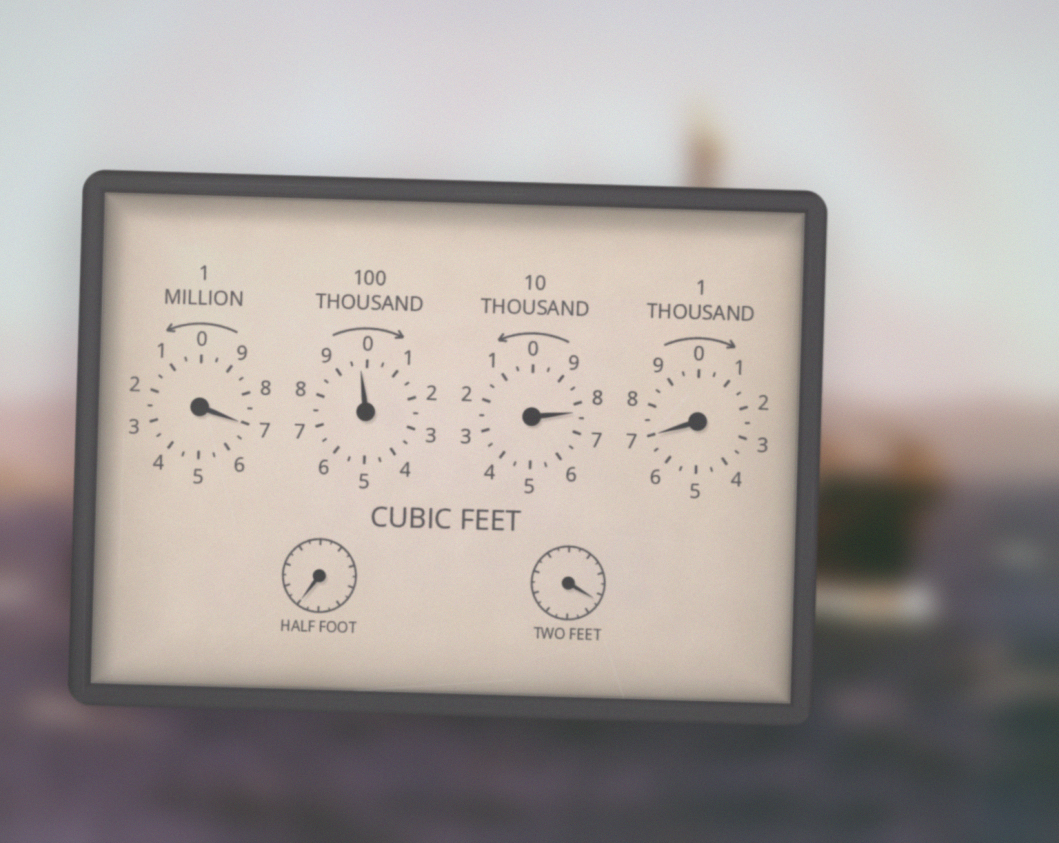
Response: 697700 ft³
